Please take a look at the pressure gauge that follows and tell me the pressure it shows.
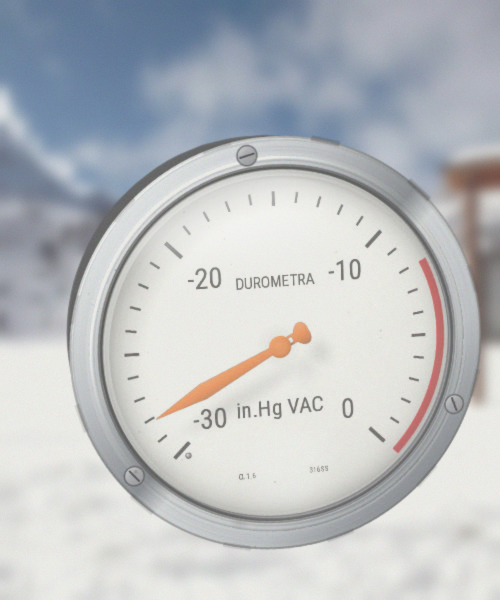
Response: -28 inHg
